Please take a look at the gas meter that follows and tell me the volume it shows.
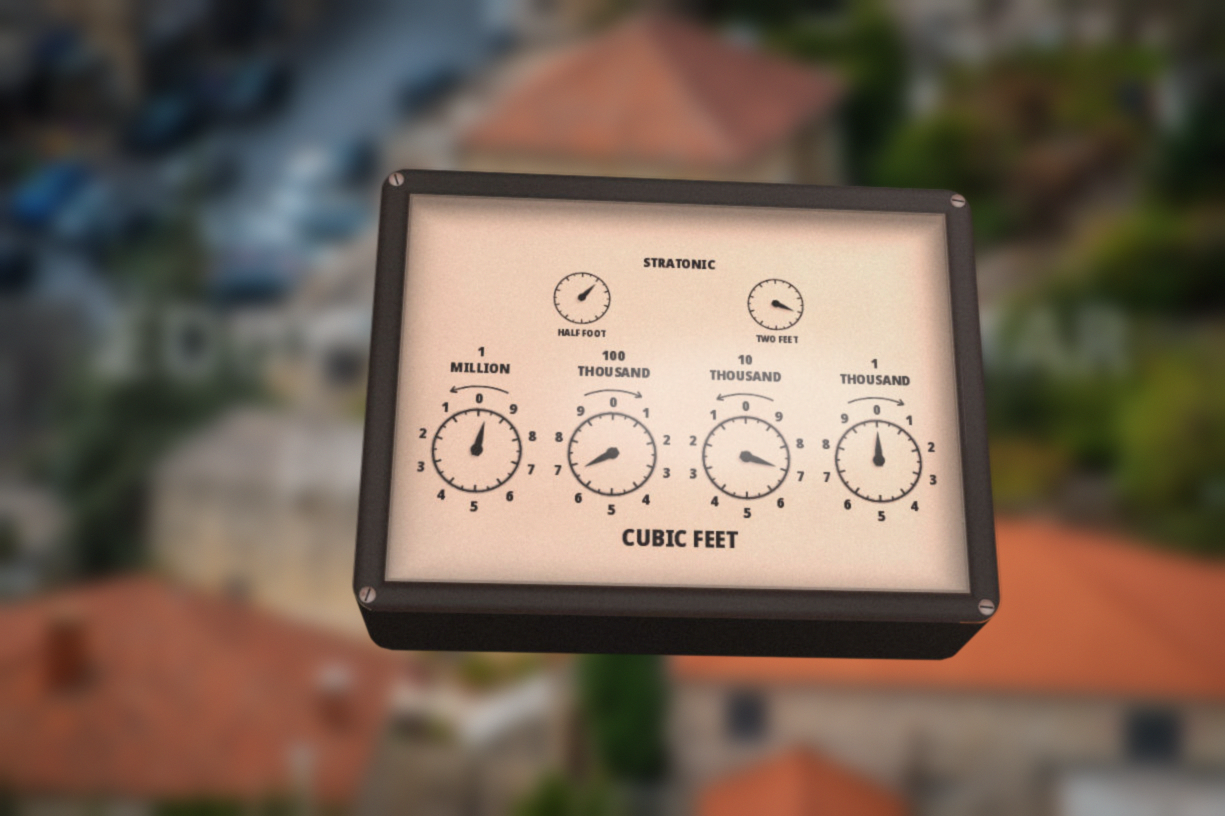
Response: 967000 ft³
